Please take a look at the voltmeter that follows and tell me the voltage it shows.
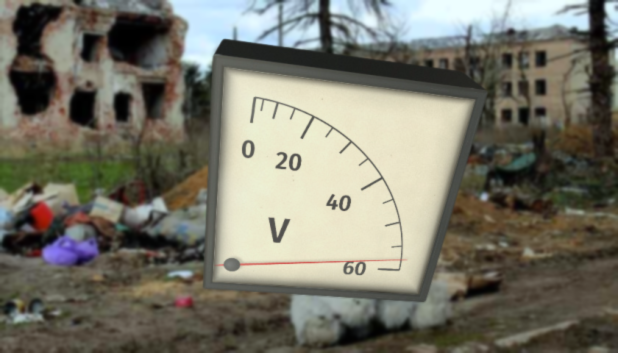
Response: 57.5 V
